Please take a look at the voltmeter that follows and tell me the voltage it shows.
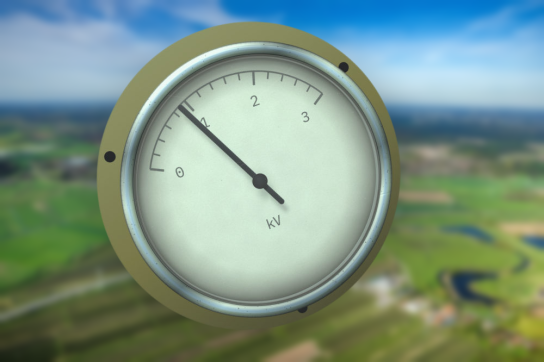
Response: 0.9 kV
